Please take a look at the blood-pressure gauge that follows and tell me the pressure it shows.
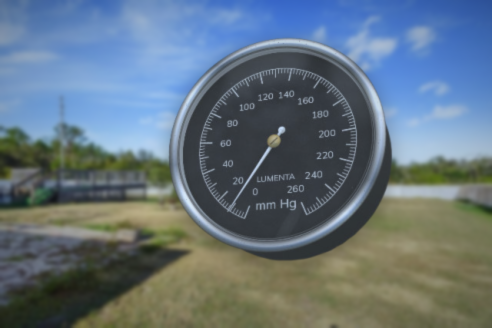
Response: 10 mmHg
